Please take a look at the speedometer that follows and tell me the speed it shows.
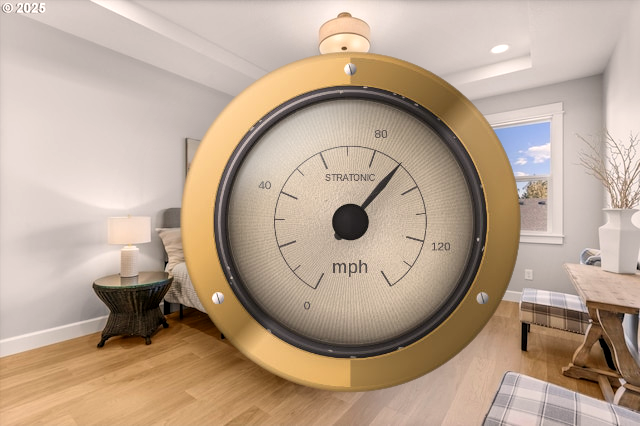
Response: 90 mph
